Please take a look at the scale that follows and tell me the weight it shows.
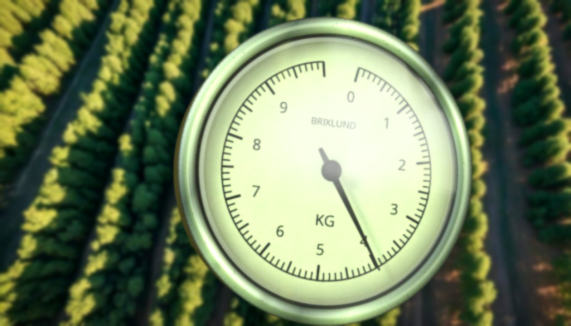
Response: 4 kg
